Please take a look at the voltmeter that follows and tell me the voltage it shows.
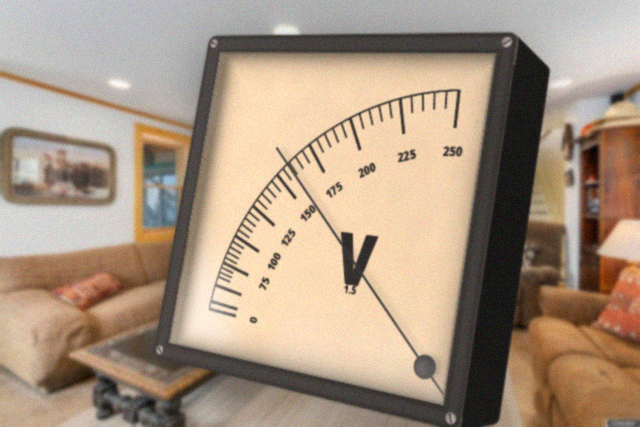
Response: 160 V
